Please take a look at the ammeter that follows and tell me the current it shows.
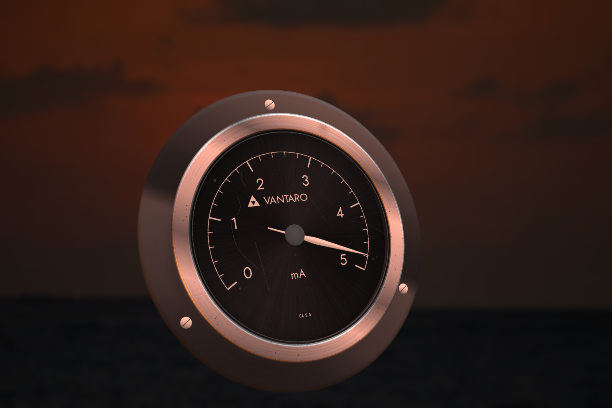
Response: 4.8 mA
